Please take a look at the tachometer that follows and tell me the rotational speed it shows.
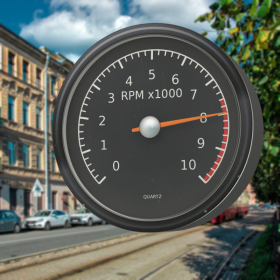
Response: 8000 rpm
